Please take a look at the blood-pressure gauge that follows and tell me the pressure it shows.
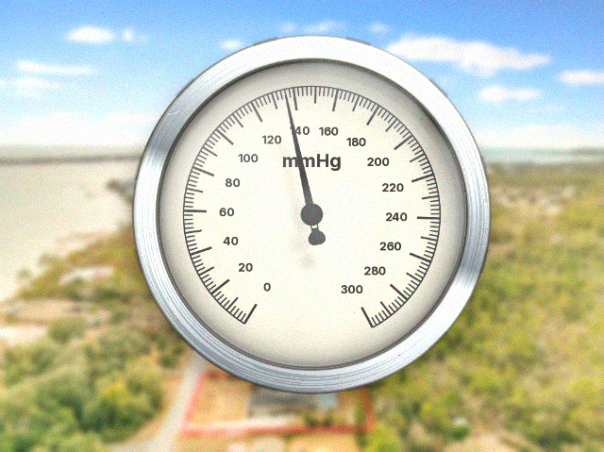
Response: 136 mmHg
